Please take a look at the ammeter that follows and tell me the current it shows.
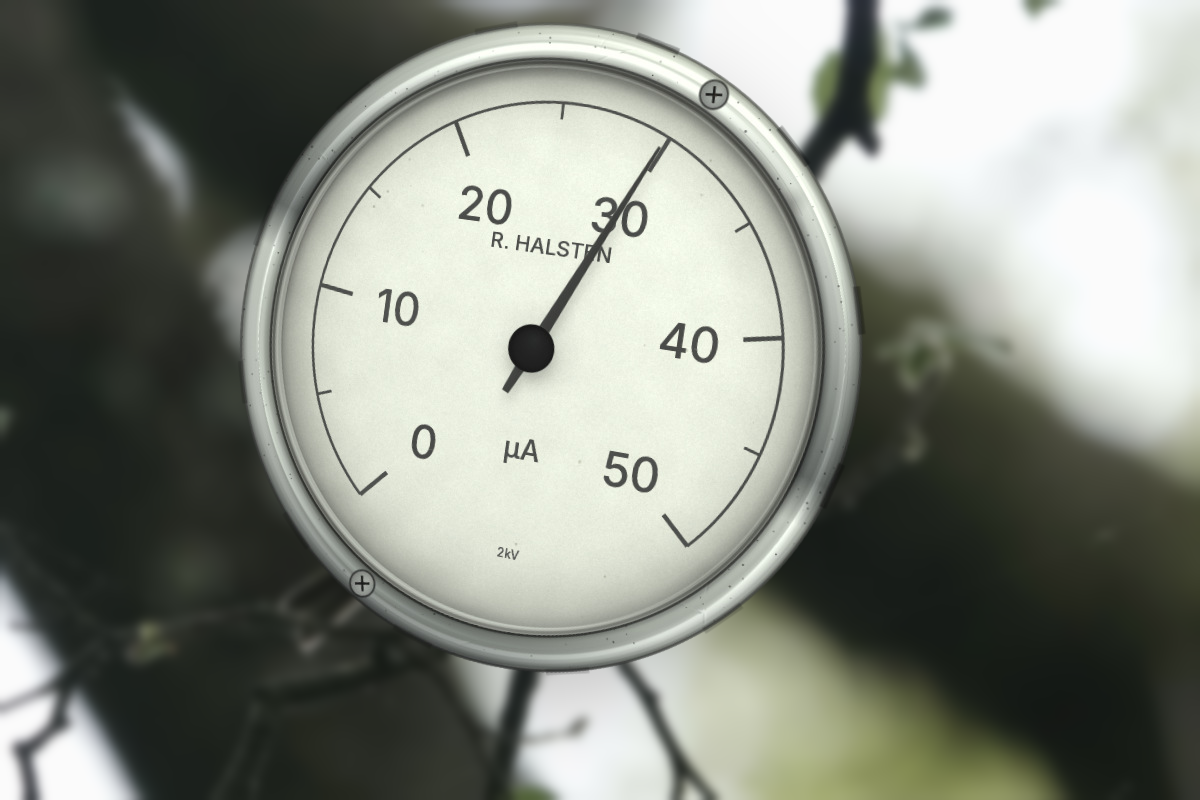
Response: 30 µA
